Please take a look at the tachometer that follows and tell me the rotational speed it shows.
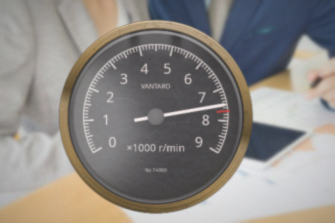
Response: 7500 rpm
